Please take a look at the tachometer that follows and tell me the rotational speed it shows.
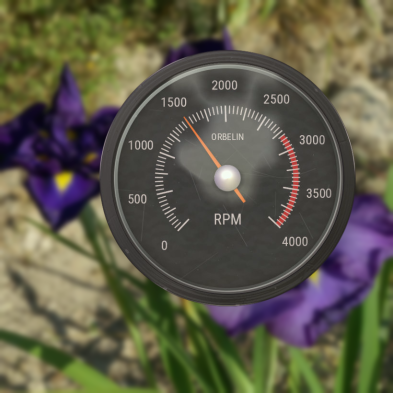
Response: 1500 rpm
